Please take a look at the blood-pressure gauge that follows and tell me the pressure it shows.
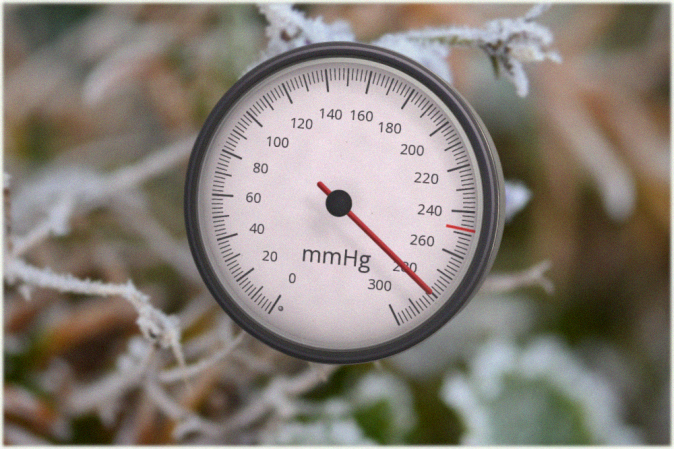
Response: 280 mmHg
